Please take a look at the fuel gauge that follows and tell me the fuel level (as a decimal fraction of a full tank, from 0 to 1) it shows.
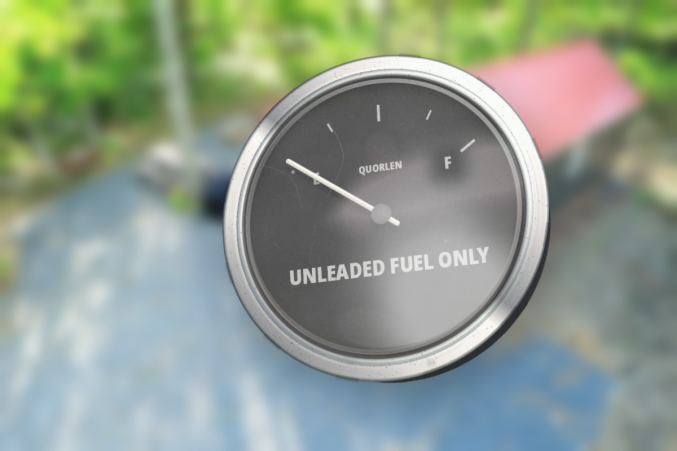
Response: 0
